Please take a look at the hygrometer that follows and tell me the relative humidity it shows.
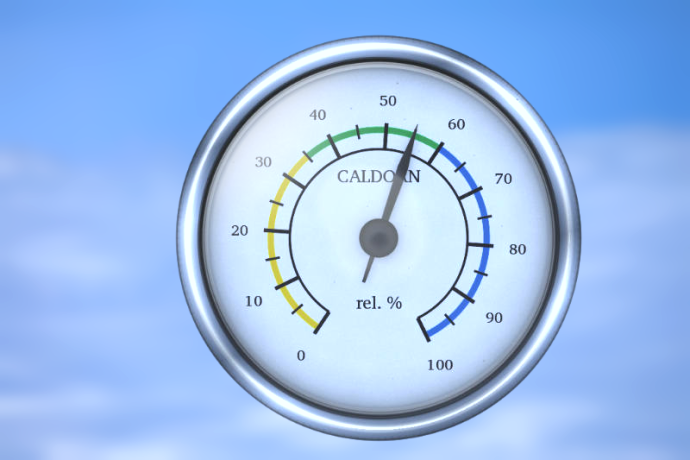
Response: 55 %
